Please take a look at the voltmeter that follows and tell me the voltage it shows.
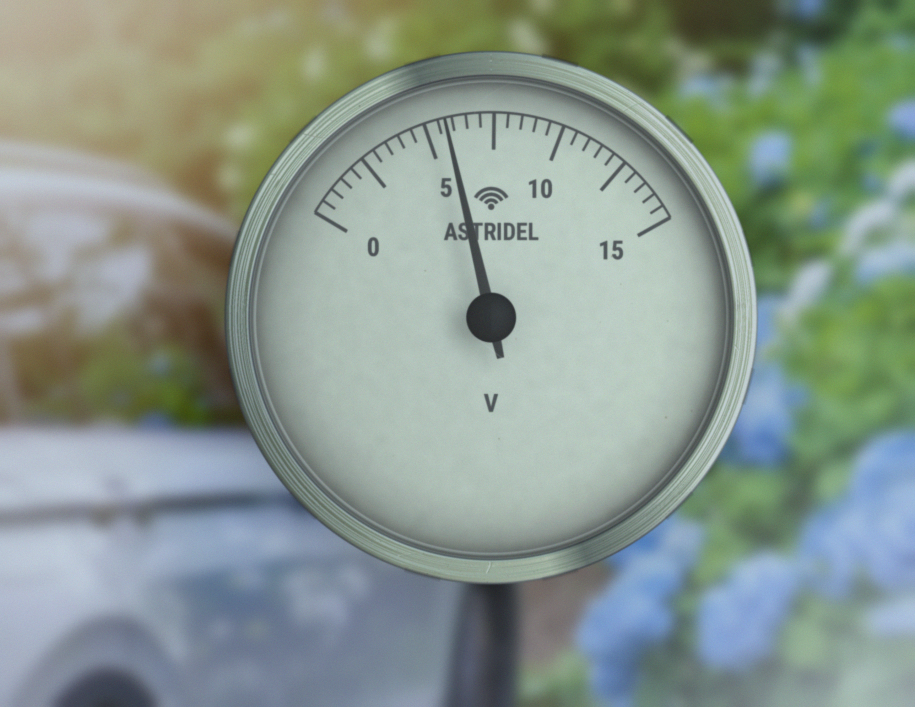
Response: 5.75 V
